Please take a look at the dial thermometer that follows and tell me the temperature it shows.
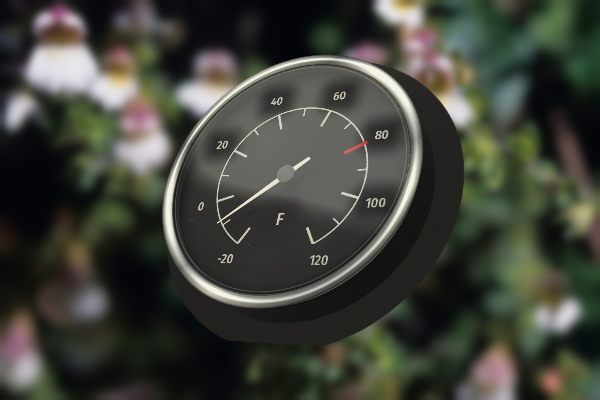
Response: -10 °F
